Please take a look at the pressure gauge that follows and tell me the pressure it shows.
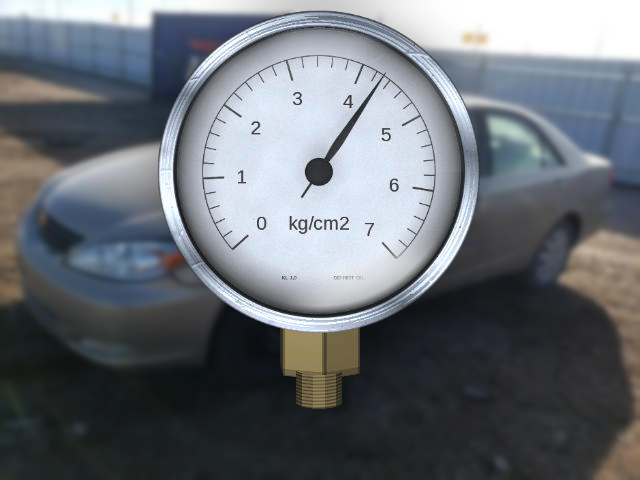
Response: 4.3 kg/cm²
